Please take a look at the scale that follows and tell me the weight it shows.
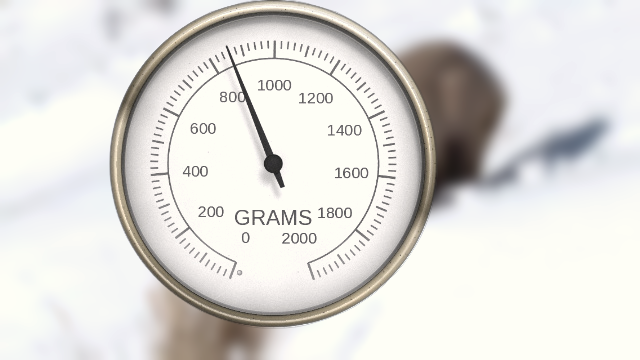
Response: 860 g
